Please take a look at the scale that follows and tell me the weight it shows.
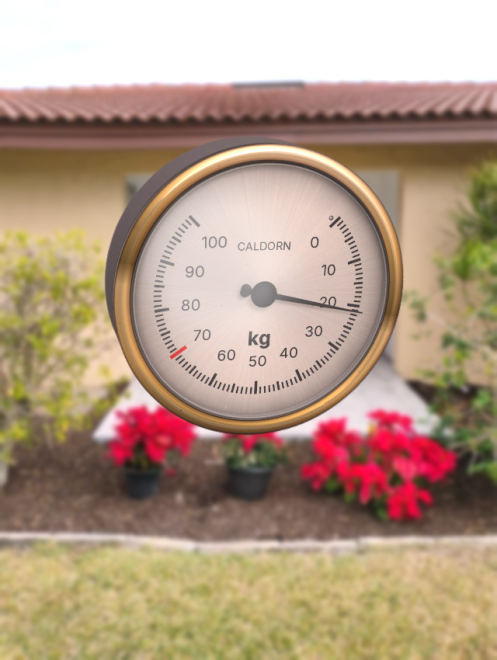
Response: 21 kg
